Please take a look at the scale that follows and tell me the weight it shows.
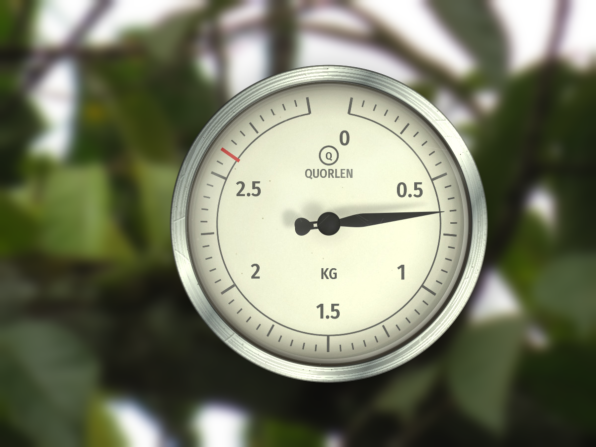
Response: 0.65 kg
